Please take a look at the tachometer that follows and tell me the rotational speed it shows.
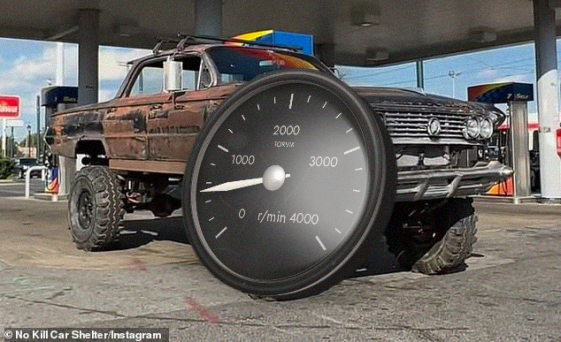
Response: 500 rpm
